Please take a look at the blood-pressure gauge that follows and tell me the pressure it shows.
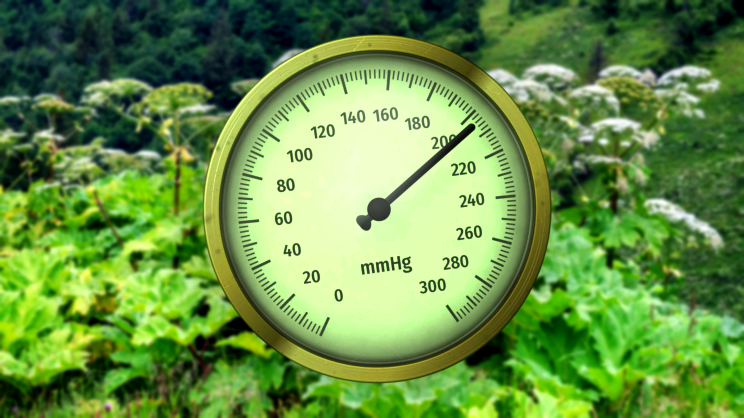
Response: 204 mmHg
